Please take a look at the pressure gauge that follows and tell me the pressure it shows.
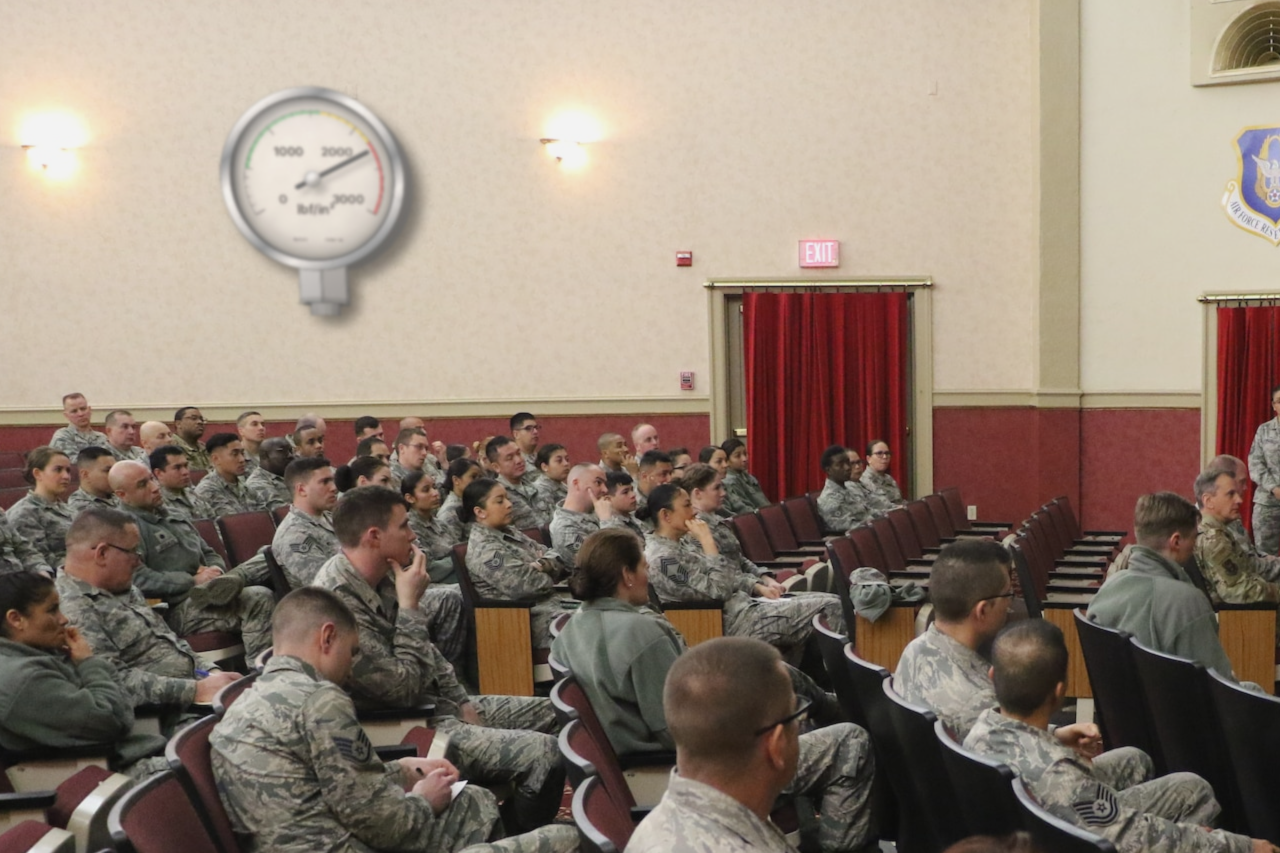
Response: 2300 psi
